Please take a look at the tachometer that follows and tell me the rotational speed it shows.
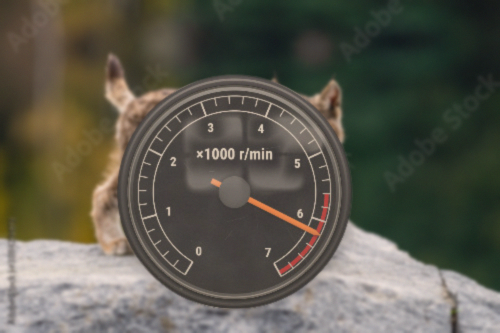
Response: 6200 rpm
